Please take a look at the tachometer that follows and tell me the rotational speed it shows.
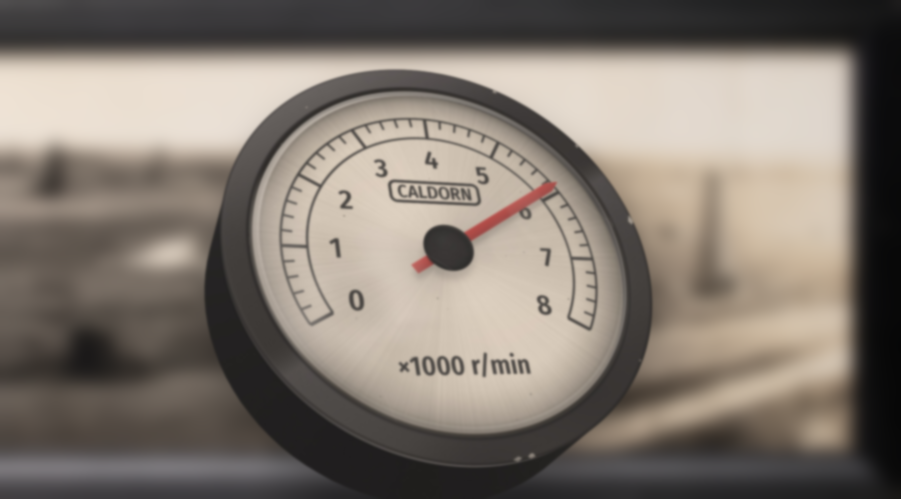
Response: 5900 rpm
